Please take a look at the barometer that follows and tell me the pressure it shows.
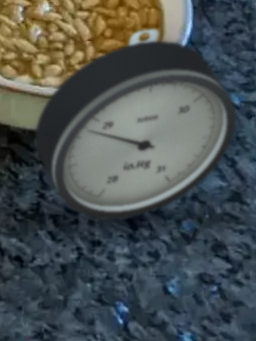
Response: 28.9 inHg
